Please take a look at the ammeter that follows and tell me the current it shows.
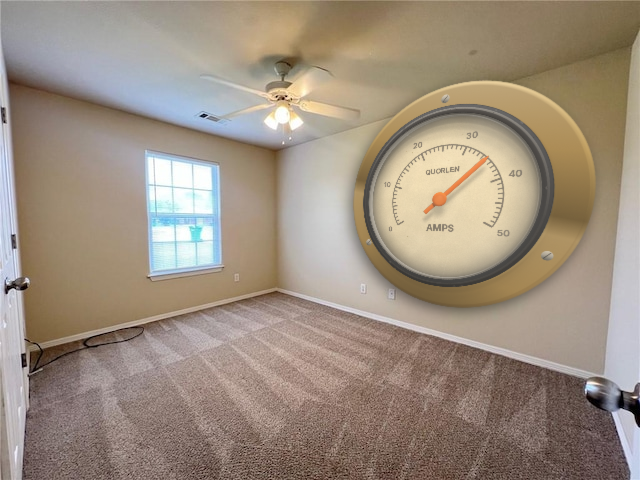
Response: 35 A
